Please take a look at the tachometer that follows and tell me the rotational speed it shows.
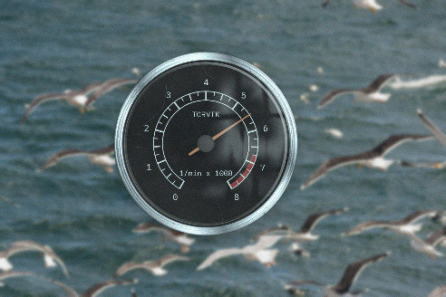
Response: 5500 rpm
